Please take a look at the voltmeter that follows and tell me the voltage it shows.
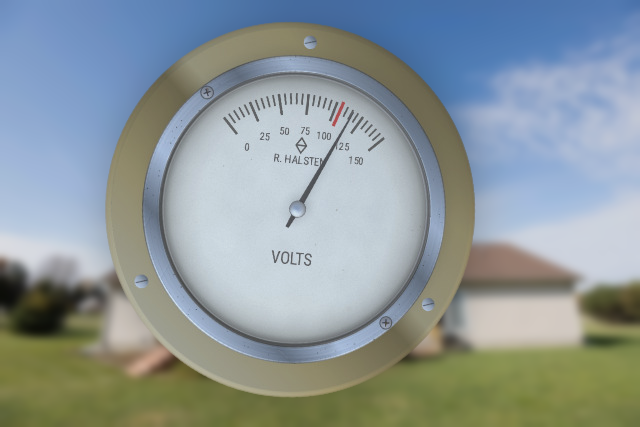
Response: 115 V
